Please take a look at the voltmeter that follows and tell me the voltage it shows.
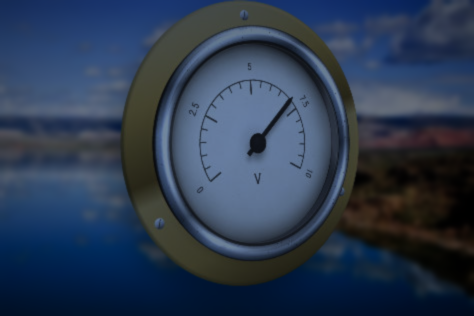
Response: 7 V
